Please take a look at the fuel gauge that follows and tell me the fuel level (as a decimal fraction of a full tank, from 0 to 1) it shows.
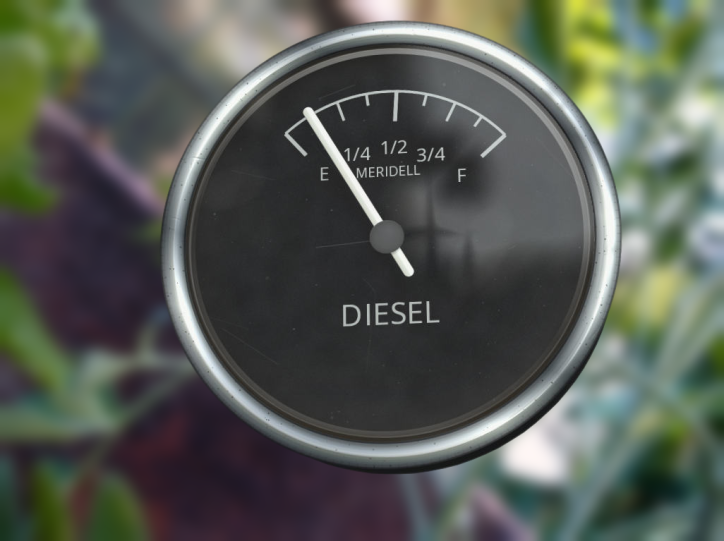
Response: 0.125
